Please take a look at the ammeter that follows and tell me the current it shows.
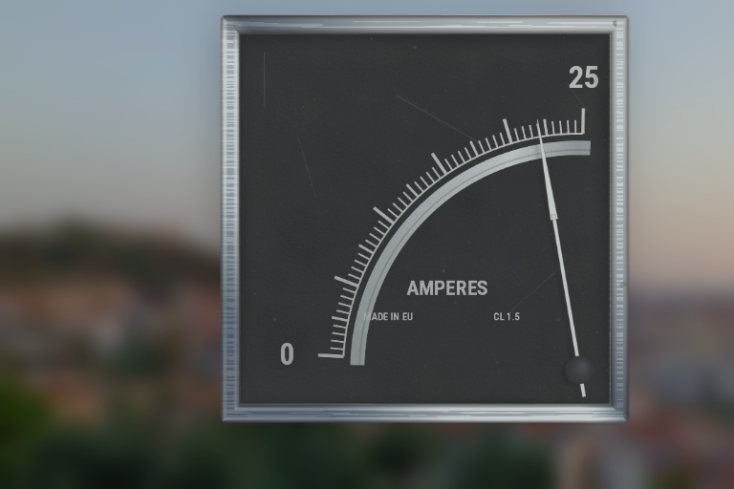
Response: 22 A
